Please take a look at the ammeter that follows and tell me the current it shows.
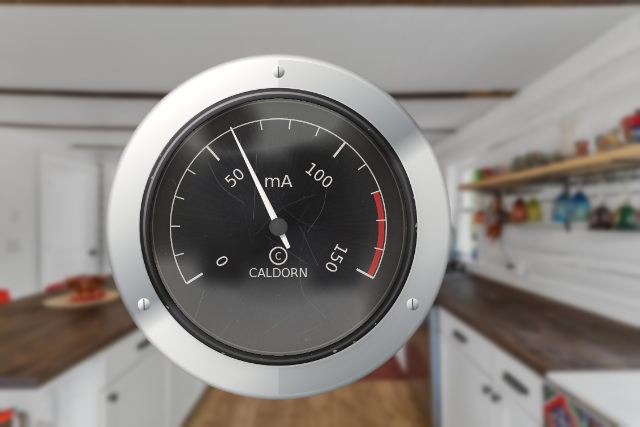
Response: 60 mA
